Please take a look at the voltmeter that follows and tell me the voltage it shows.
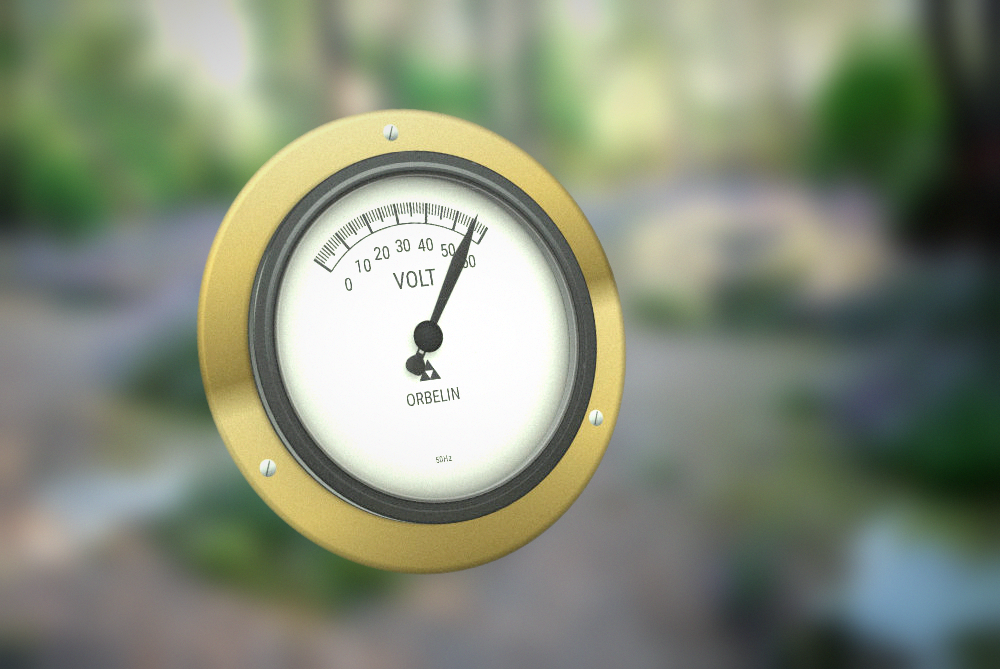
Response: 55 V
